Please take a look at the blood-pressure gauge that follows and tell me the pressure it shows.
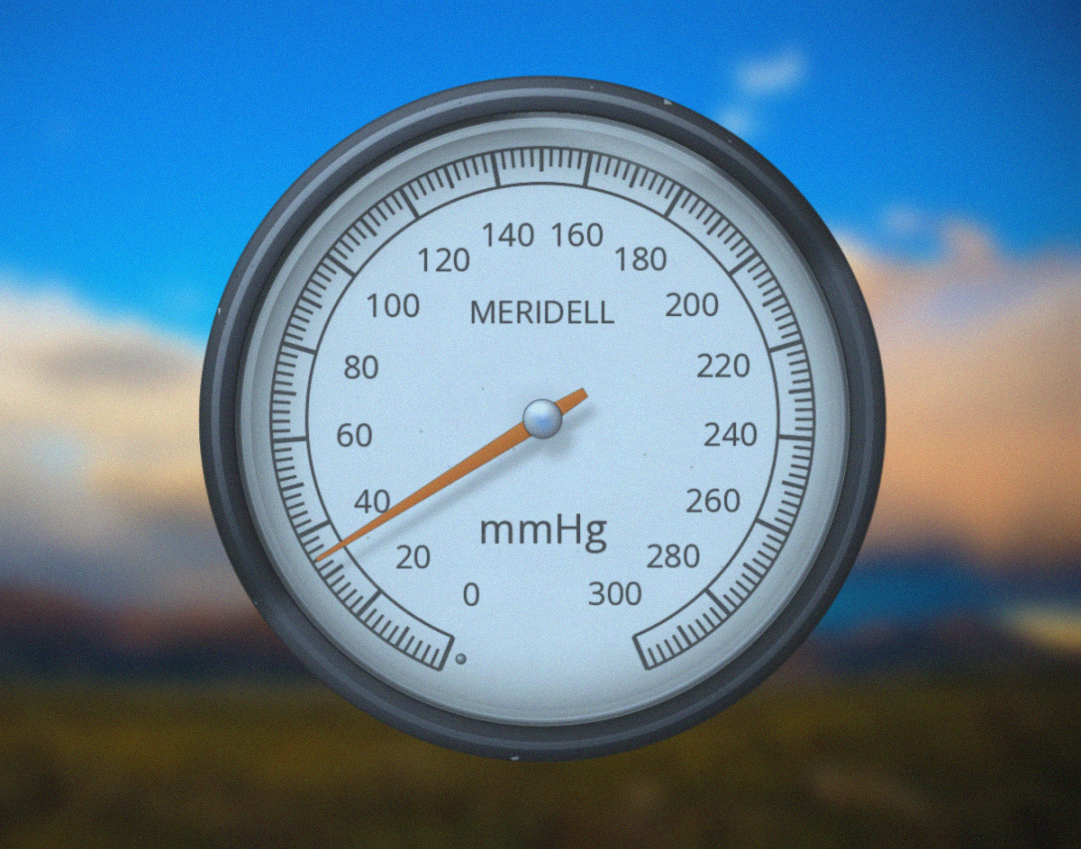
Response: 34 mmHg
